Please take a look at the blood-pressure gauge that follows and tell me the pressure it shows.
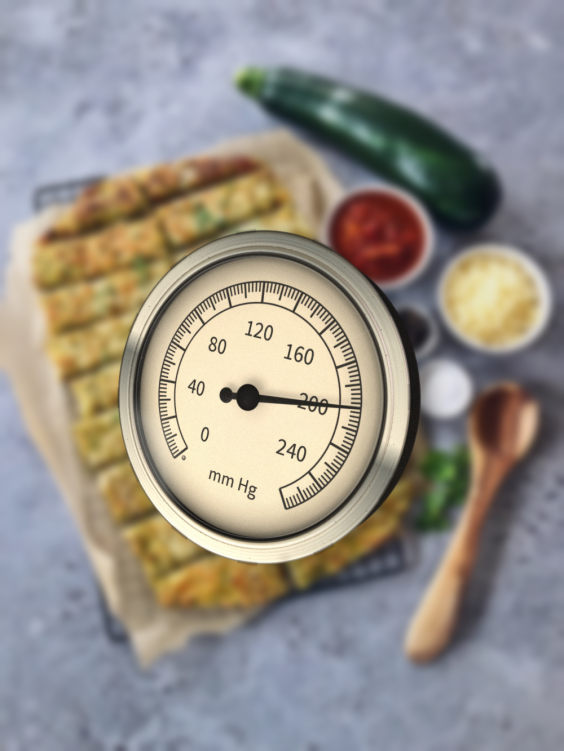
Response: 200 mmHg
